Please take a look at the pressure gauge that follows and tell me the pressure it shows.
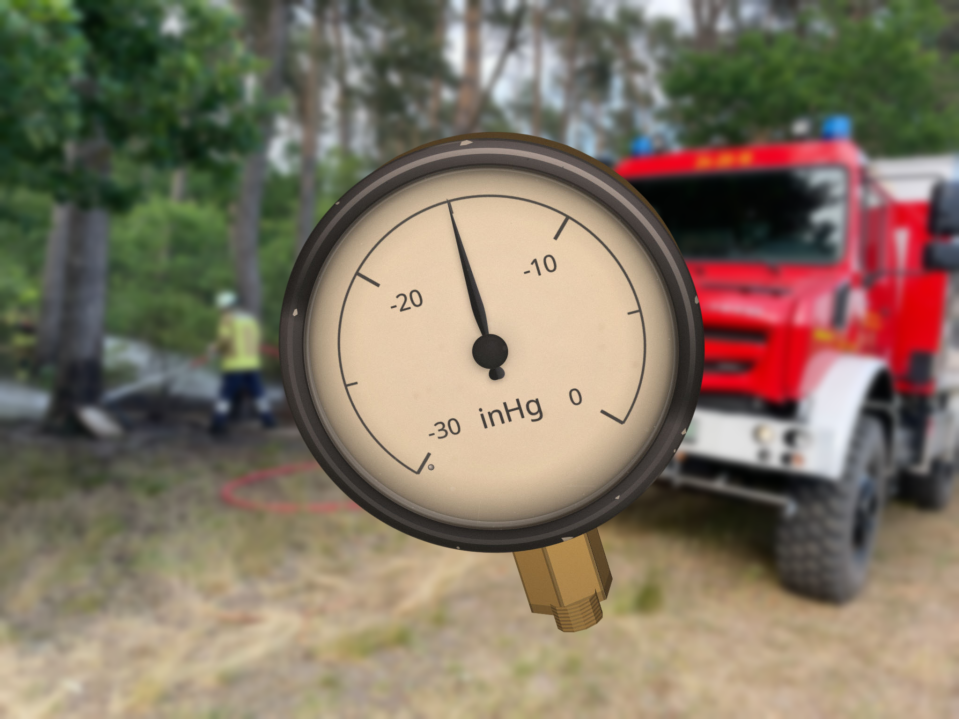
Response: -15 inHg
